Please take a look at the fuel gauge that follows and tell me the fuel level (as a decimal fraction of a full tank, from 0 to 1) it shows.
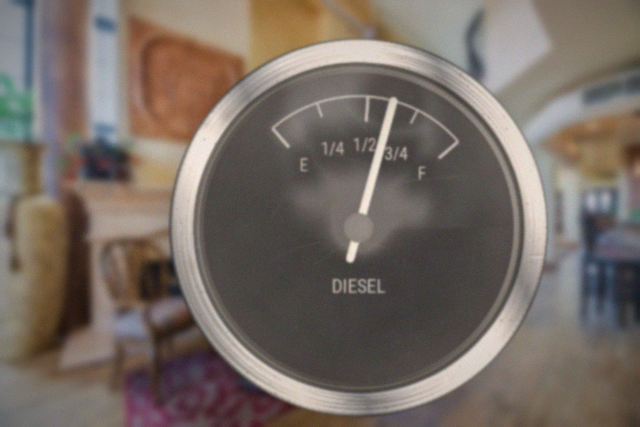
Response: 0.625
